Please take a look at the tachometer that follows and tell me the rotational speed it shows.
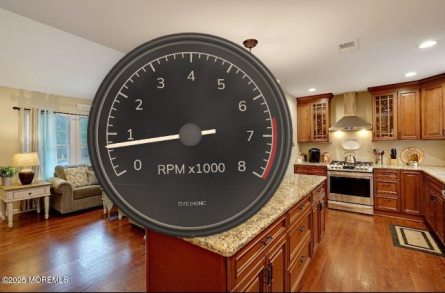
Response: 700 rpm
